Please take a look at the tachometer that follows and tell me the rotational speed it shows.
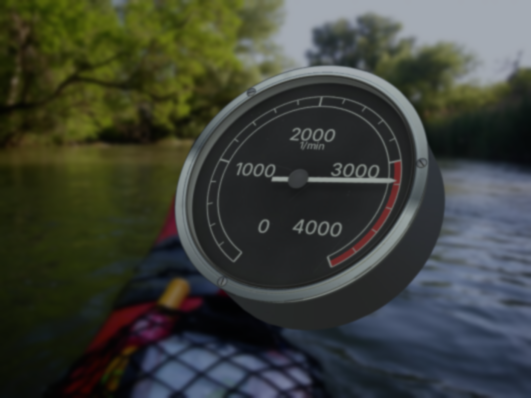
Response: 3200 rpm
